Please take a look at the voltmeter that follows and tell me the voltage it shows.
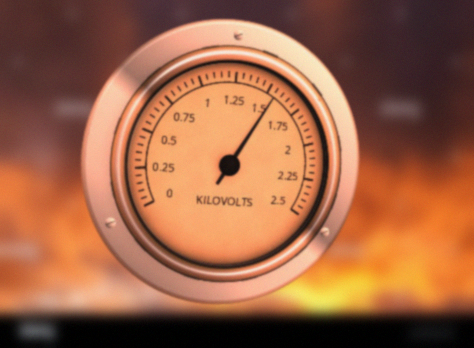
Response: 1.55 kV
